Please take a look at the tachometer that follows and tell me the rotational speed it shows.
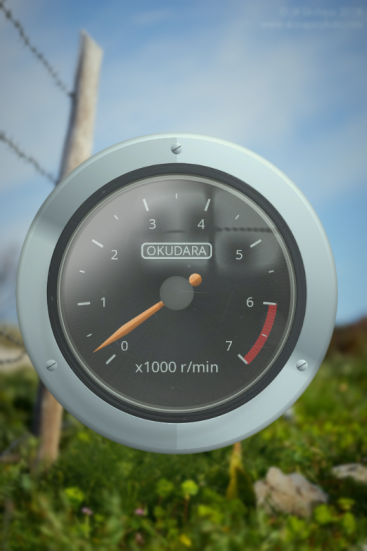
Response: 250 rpm
